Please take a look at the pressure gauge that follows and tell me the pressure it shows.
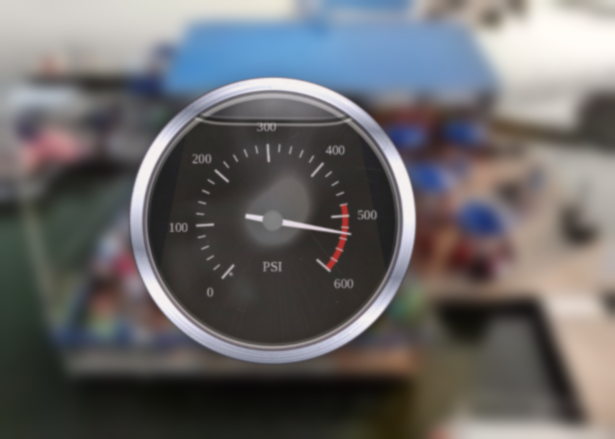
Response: 530 psi
